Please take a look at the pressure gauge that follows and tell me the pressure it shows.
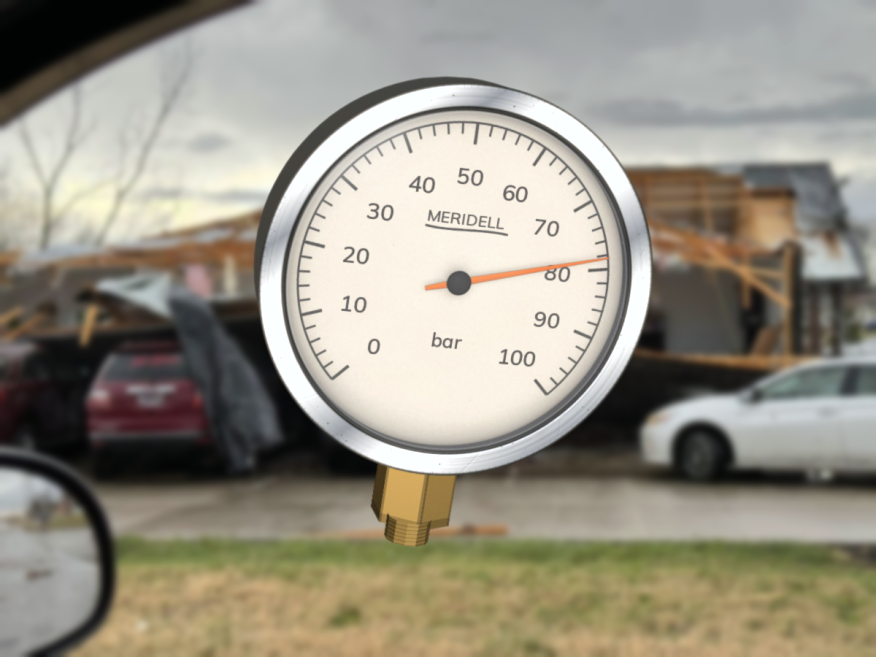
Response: 78 bar
